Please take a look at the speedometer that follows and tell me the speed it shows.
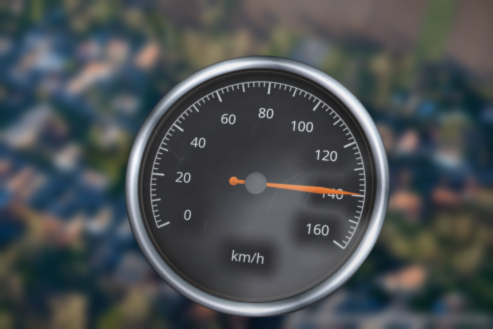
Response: 140 km/h
